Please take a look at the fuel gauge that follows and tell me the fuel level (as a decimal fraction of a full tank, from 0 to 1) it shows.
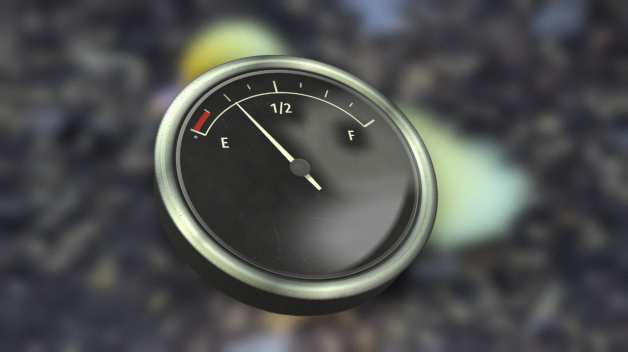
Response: 0.25
